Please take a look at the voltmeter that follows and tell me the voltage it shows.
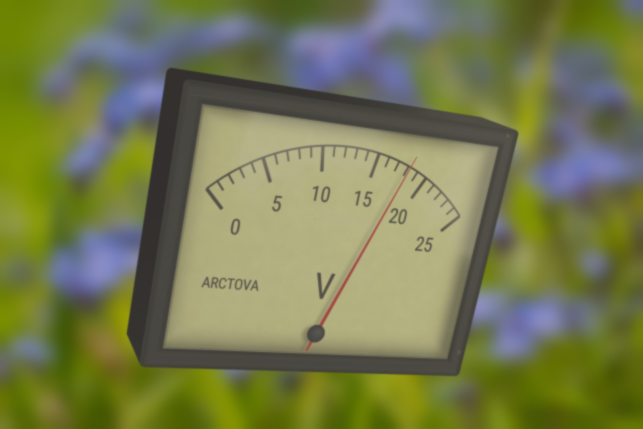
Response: 18 V
